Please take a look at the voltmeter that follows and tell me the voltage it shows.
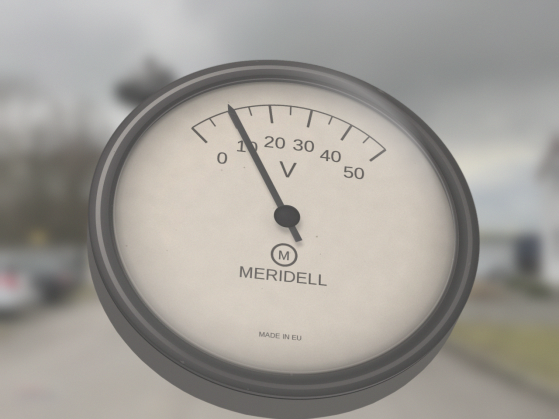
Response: 10 V
